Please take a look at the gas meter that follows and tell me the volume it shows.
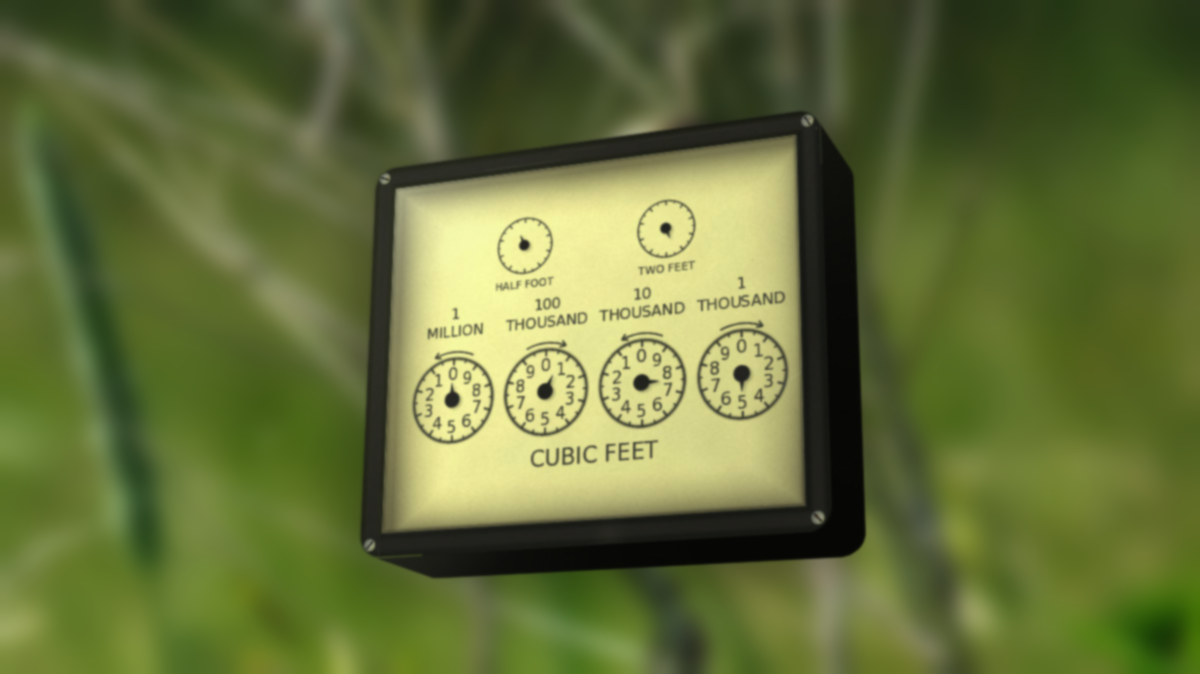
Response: 7500 ft³
